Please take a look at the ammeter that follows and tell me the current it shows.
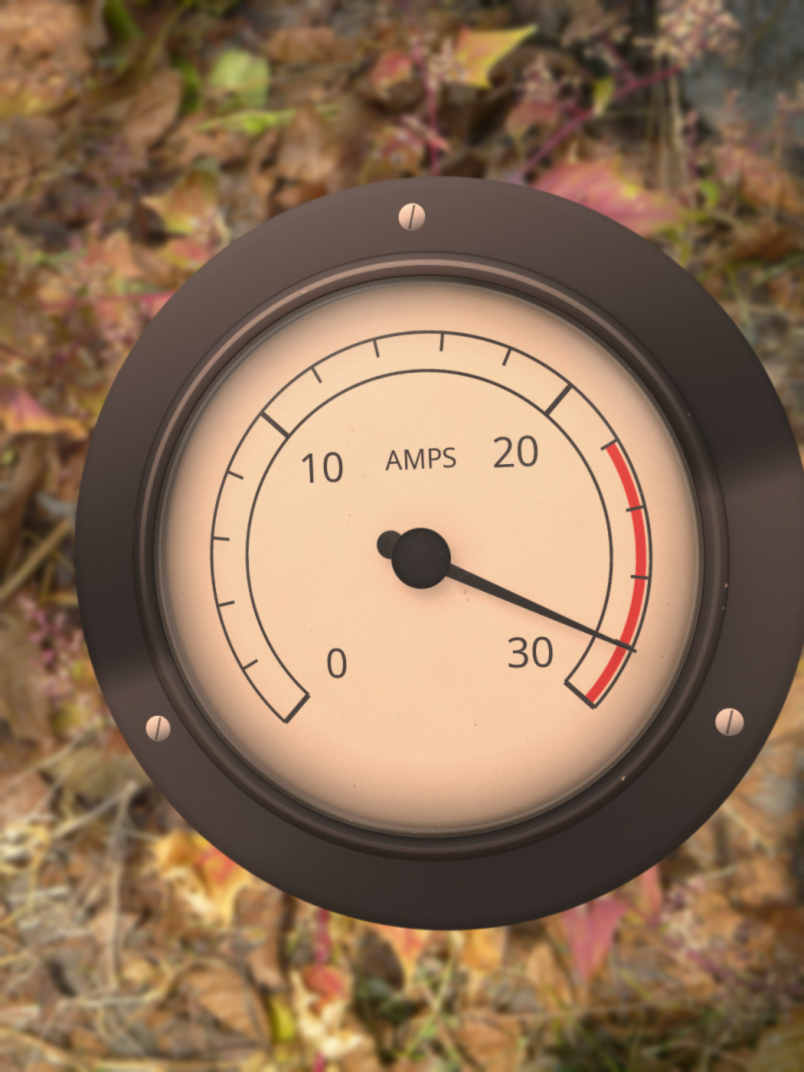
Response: 28 A
